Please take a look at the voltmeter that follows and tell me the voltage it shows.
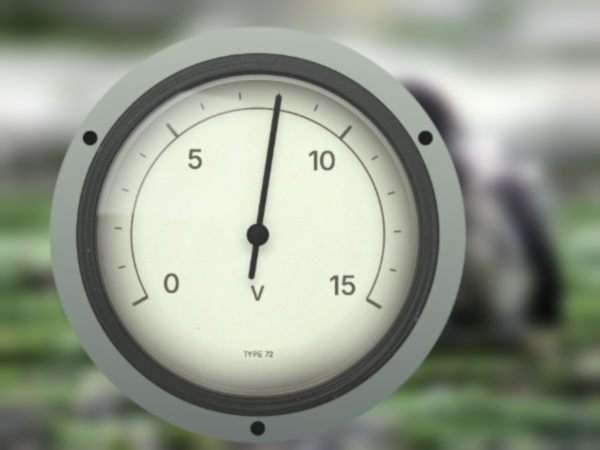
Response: 8 V
